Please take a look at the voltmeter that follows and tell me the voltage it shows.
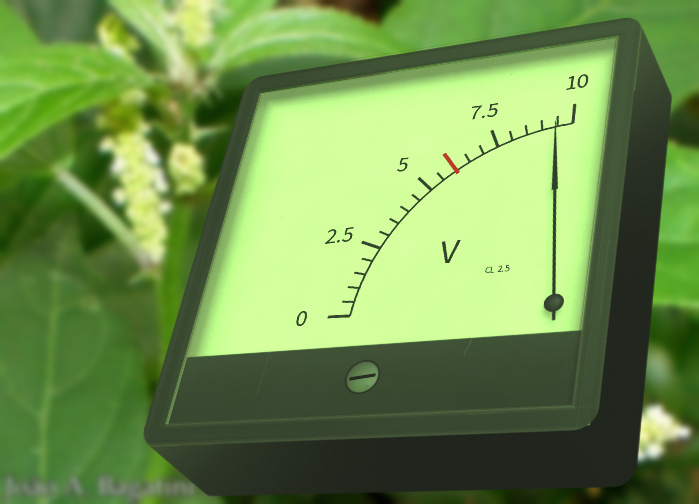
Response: 9.5 V
